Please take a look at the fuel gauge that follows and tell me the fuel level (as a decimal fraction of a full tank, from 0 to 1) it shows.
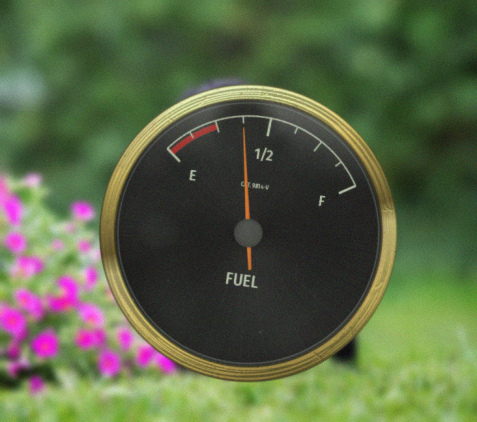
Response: 0.375
